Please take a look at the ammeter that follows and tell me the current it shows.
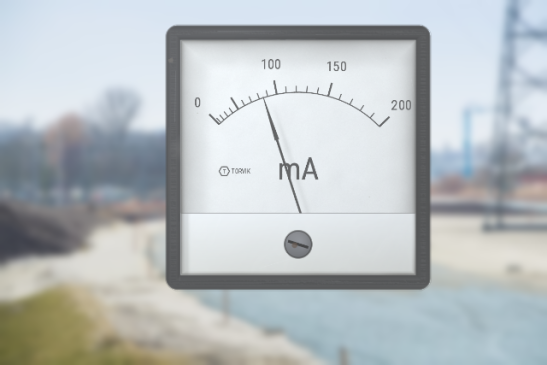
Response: 85 mA
